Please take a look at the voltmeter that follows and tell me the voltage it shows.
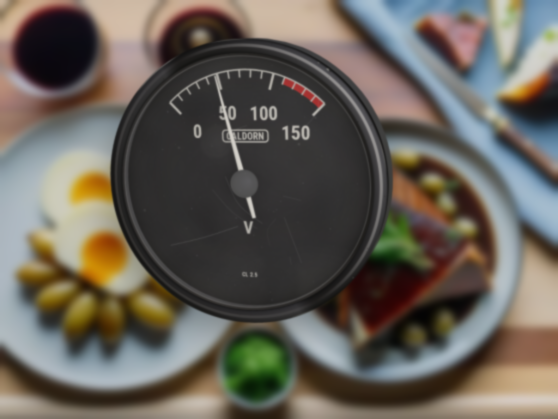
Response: 50 V
